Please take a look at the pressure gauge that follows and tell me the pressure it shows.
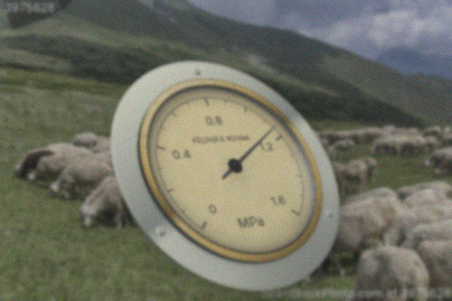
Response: 1.15 MPa
